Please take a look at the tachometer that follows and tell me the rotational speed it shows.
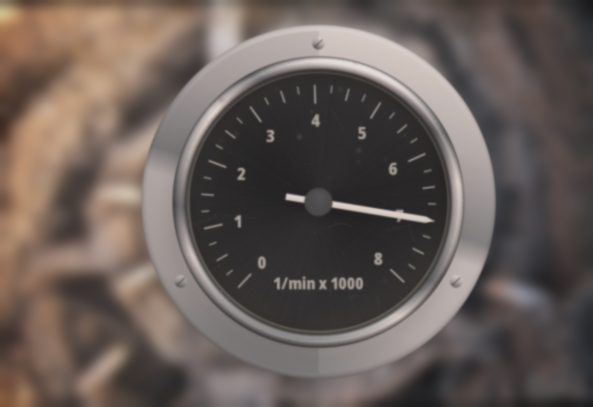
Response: 7000 rpm
